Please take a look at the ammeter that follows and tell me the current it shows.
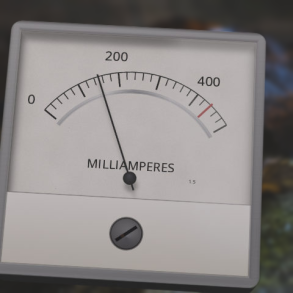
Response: 150 mA
